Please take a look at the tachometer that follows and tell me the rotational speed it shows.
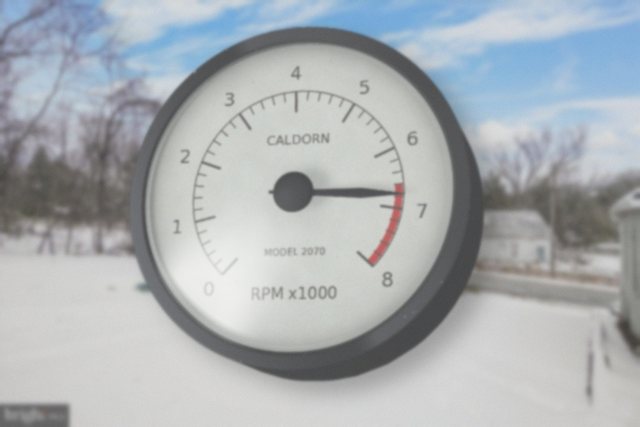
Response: 6800 rpm
